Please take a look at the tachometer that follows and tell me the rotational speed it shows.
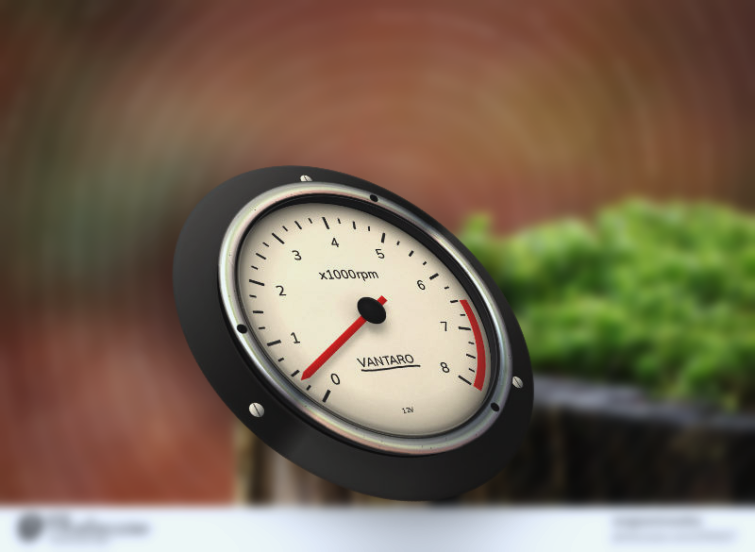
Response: 375 rpm
